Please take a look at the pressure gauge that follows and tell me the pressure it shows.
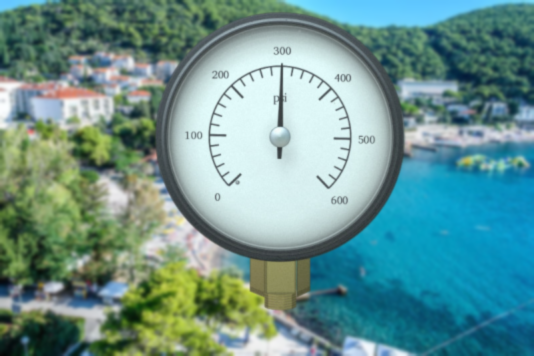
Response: 300 psi
